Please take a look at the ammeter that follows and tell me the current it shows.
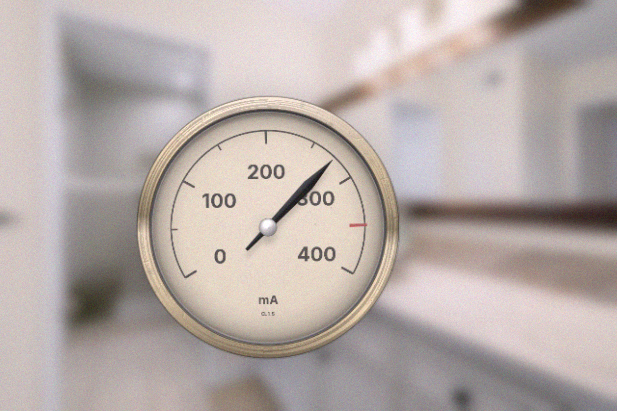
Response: 275 mA
